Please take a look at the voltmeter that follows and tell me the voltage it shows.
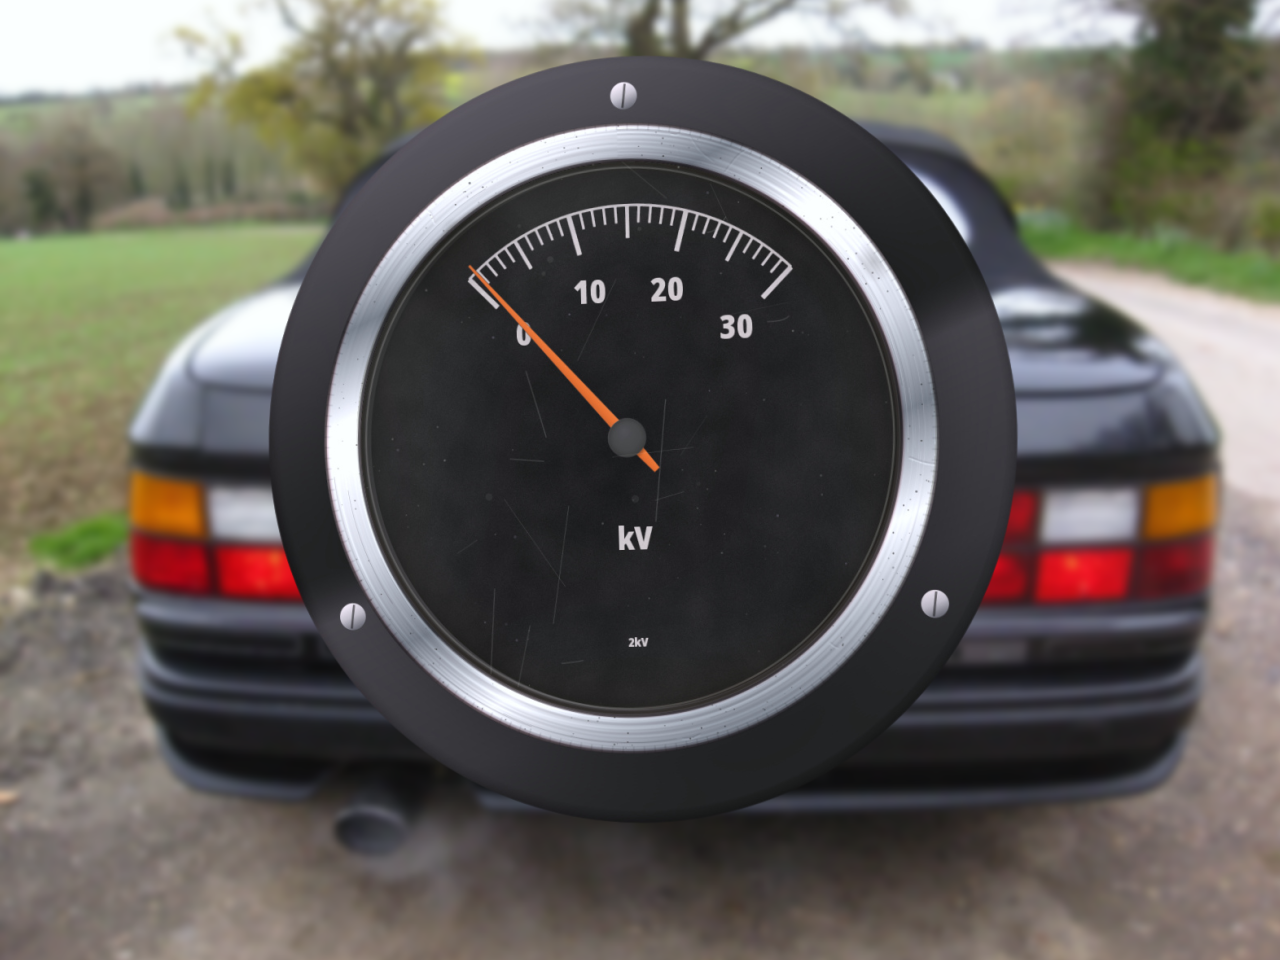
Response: 1 kV
